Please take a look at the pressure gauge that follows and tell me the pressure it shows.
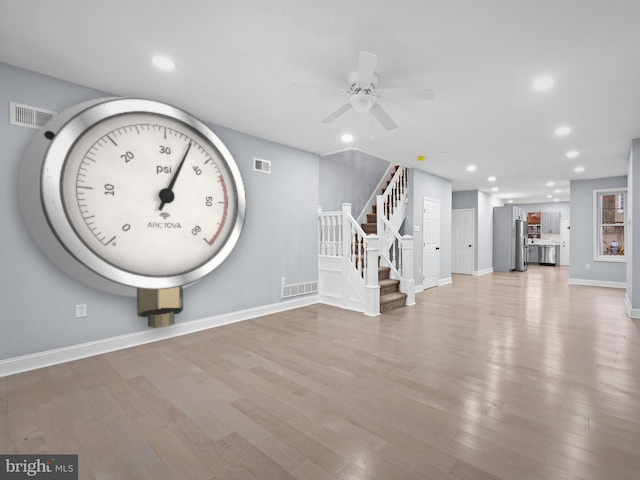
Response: 35 psi
